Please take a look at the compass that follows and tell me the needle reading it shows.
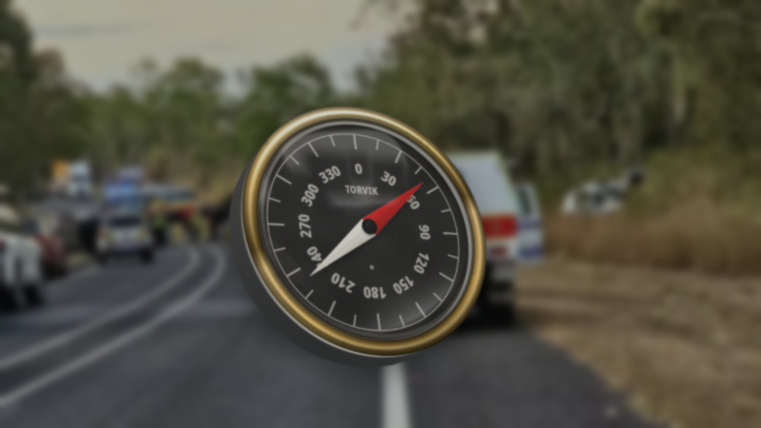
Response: 52.5 °
